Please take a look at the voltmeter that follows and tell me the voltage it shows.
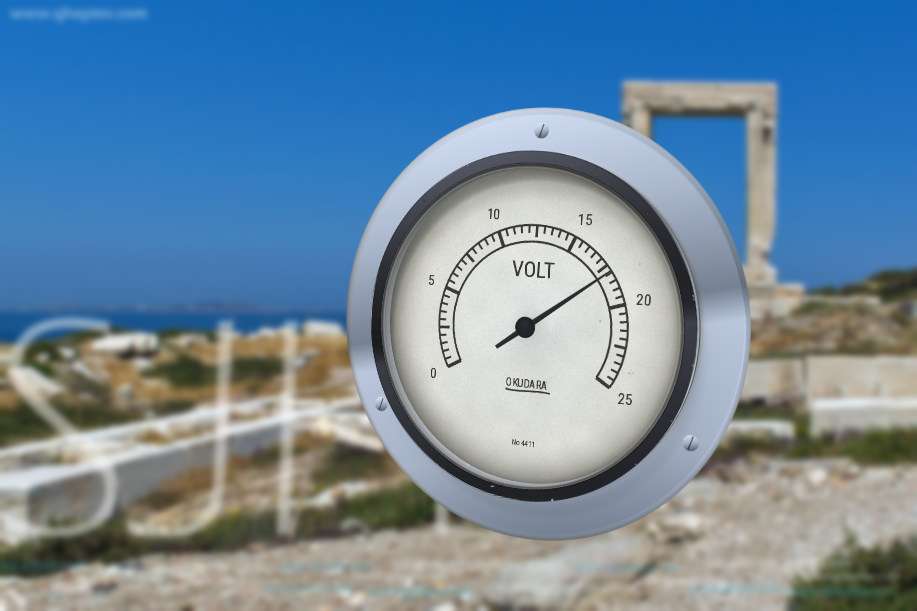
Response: 18 V
